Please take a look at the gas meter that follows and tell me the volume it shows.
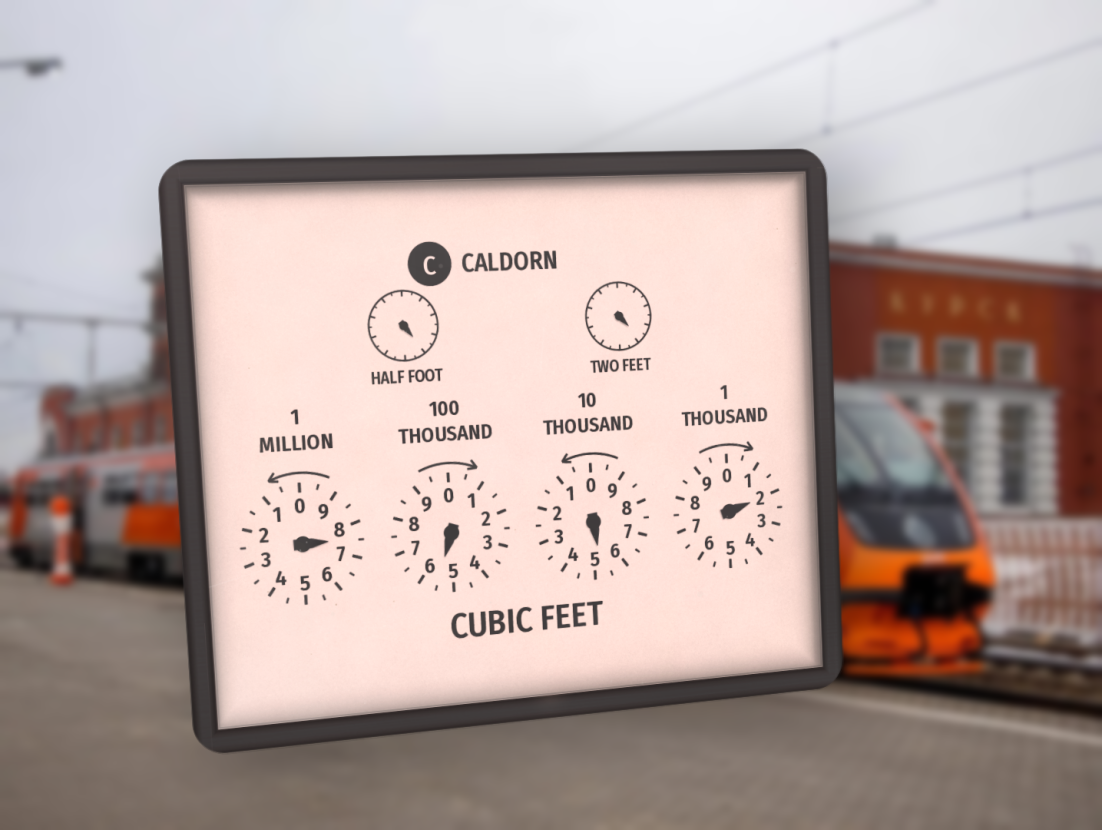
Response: 755200 ft³
